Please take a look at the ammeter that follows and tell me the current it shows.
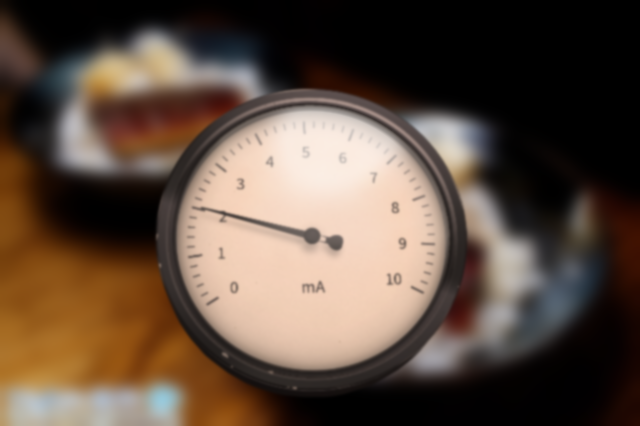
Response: 2 mA
